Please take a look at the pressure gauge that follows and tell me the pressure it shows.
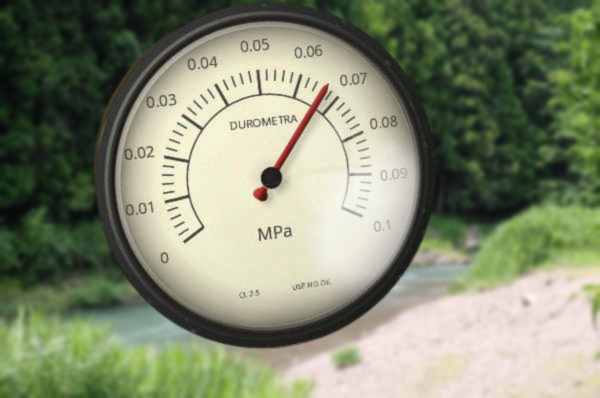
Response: 0.066 MPa
